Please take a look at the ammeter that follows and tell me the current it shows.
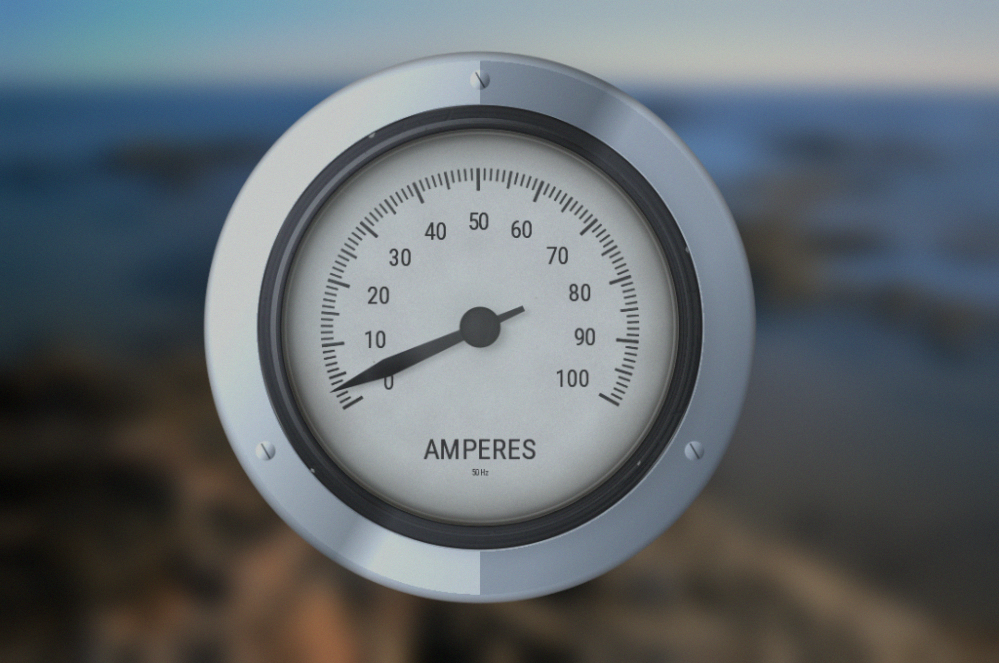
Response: 3 A
